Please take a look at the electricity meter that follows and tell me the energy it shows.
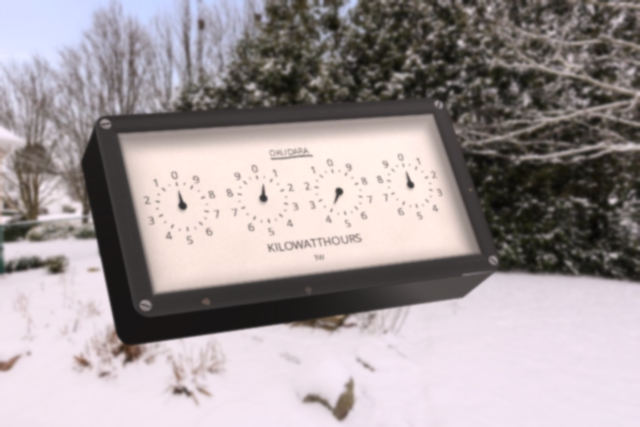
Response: 40 kWh
